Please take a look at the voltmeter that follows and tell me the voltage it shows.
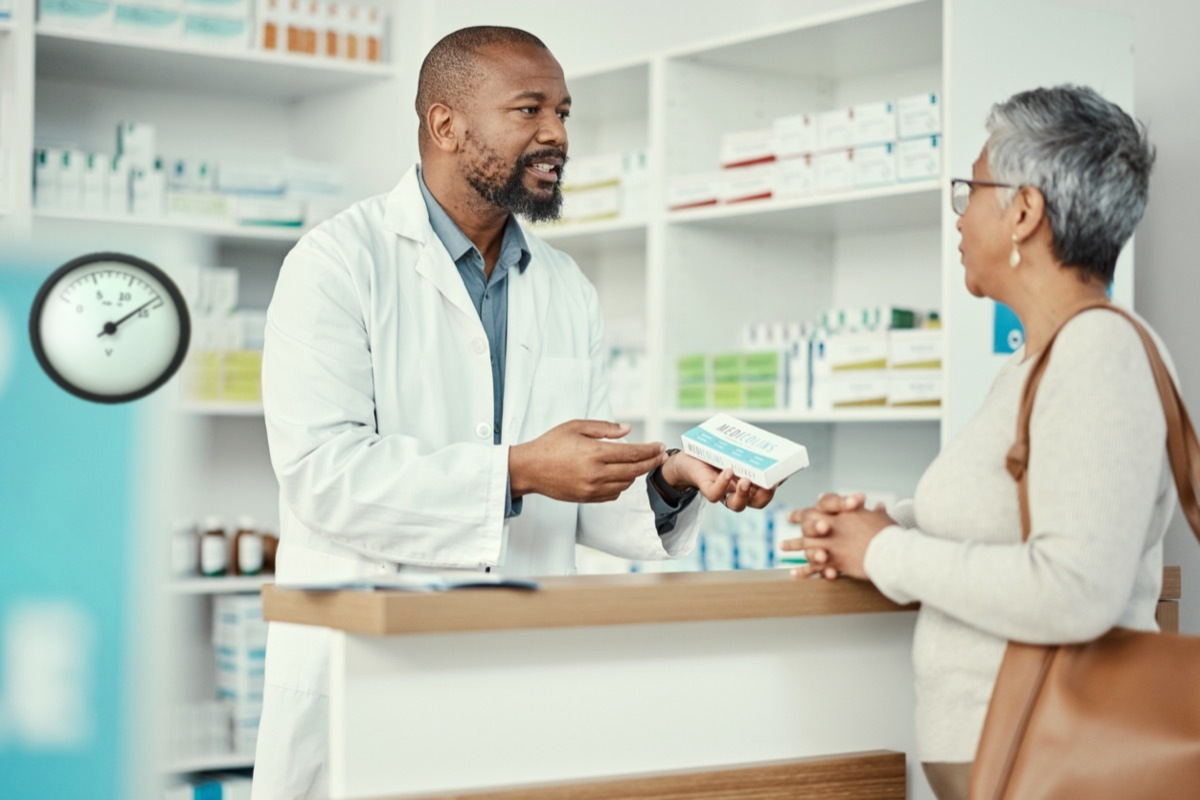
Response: 14 V
